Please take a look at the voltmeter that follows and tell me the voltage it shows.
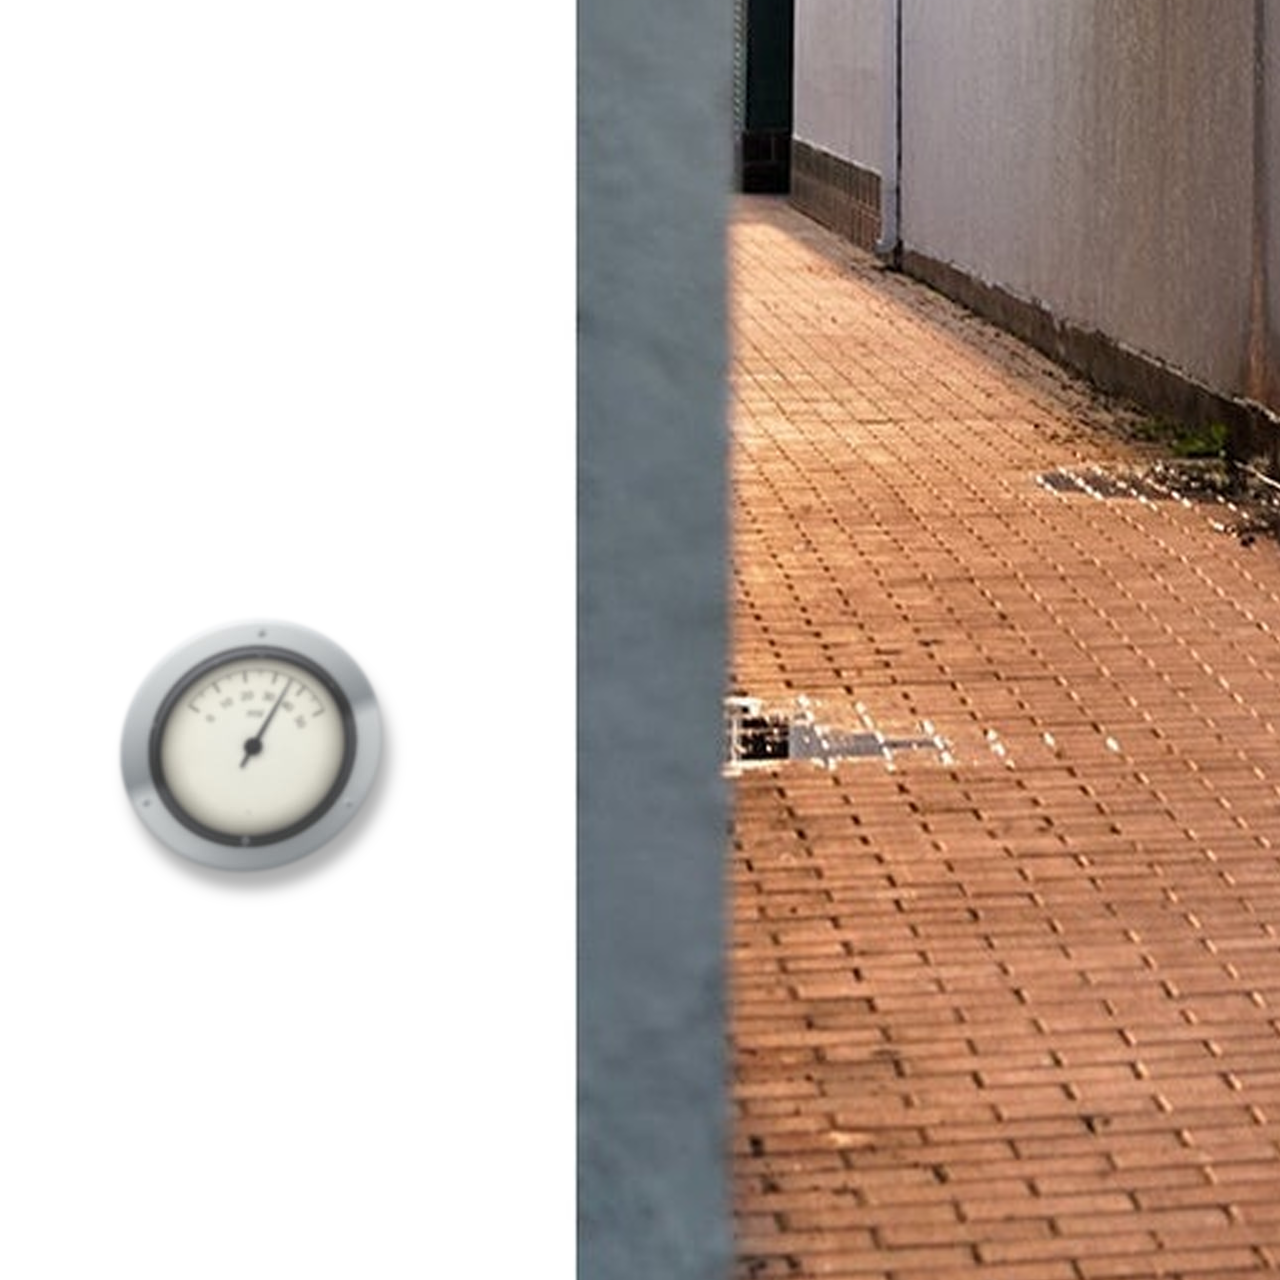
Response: 35 mV
